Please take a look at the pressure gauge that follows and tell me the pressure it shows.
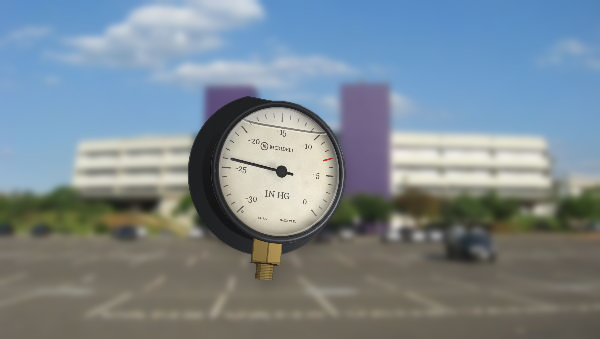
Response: -24 inHg
